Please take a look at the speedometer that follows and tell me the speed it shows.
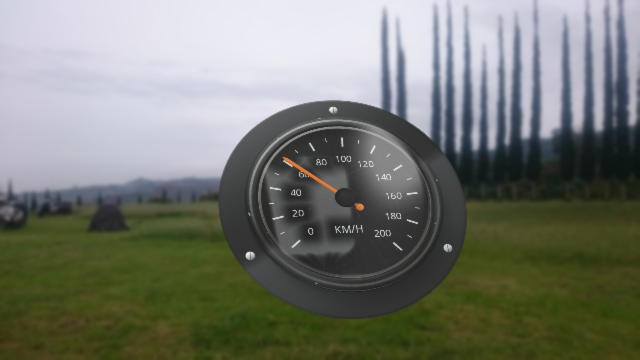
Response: 60 km/h
